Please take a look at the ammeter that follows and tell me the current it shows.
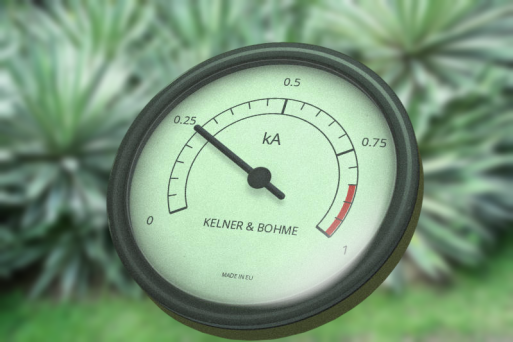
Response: 0.25 kA
